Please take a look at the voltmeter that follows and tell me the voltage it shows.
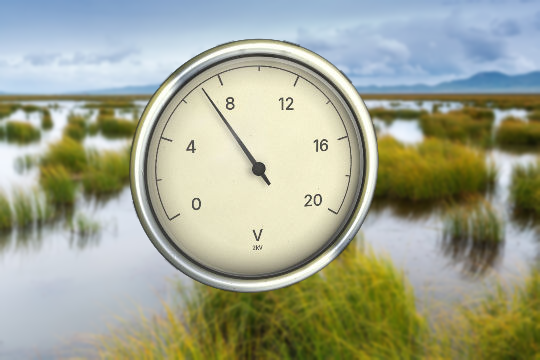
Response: 7 V
